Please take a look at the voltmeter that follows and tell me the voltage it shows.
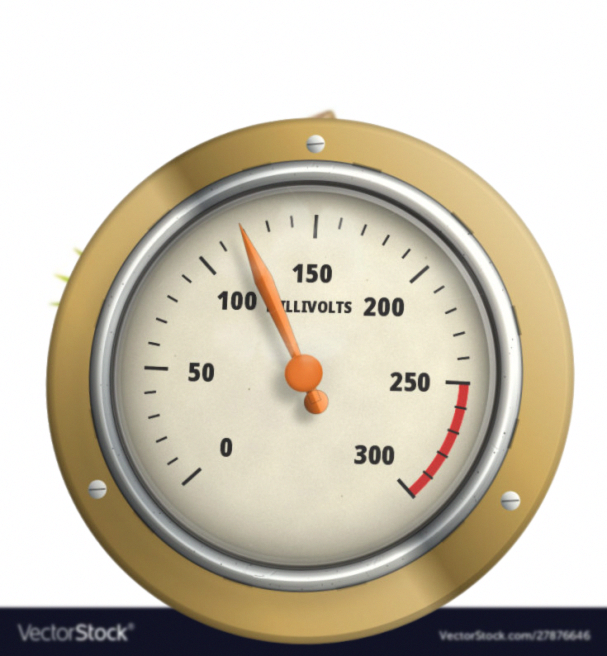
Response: 120 mV
